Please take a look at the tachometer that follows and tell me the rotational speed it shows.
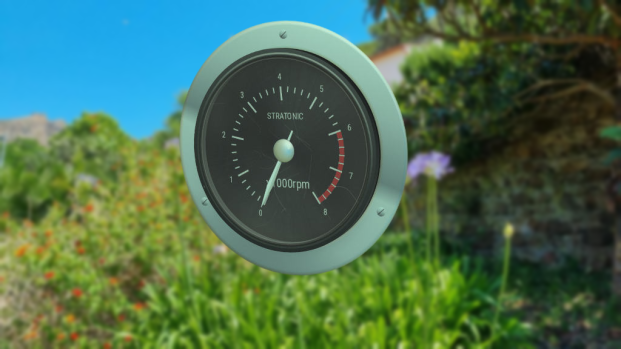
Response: 0 rpm
